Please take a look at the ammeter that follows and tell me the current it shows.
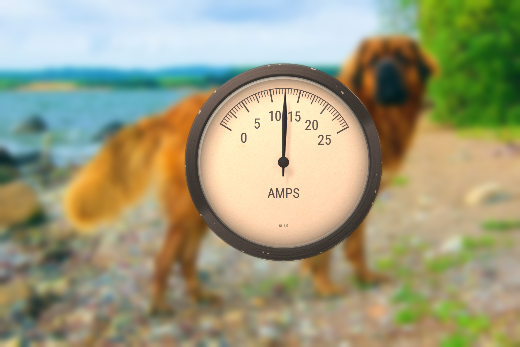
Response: 12.5 A
